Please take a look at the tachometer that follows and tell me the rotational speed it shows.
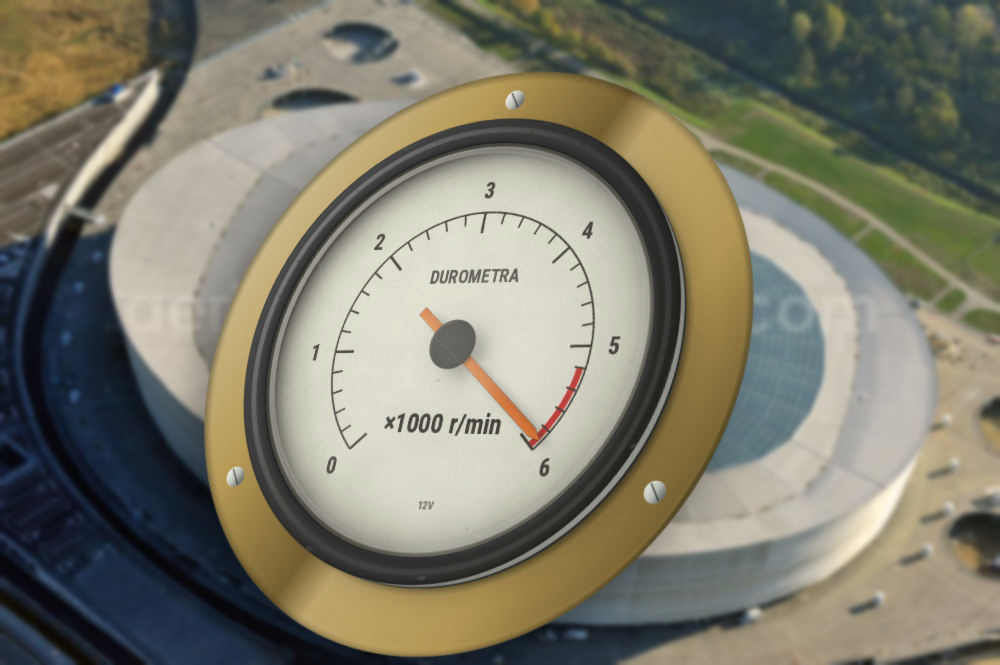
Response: 5900 rpm
